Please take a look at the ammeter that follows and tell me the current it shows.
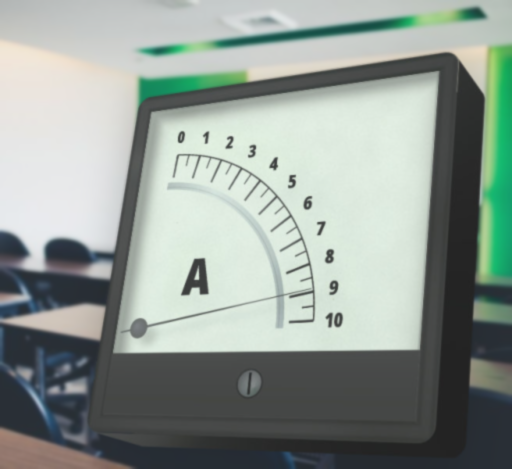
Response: 9 A
